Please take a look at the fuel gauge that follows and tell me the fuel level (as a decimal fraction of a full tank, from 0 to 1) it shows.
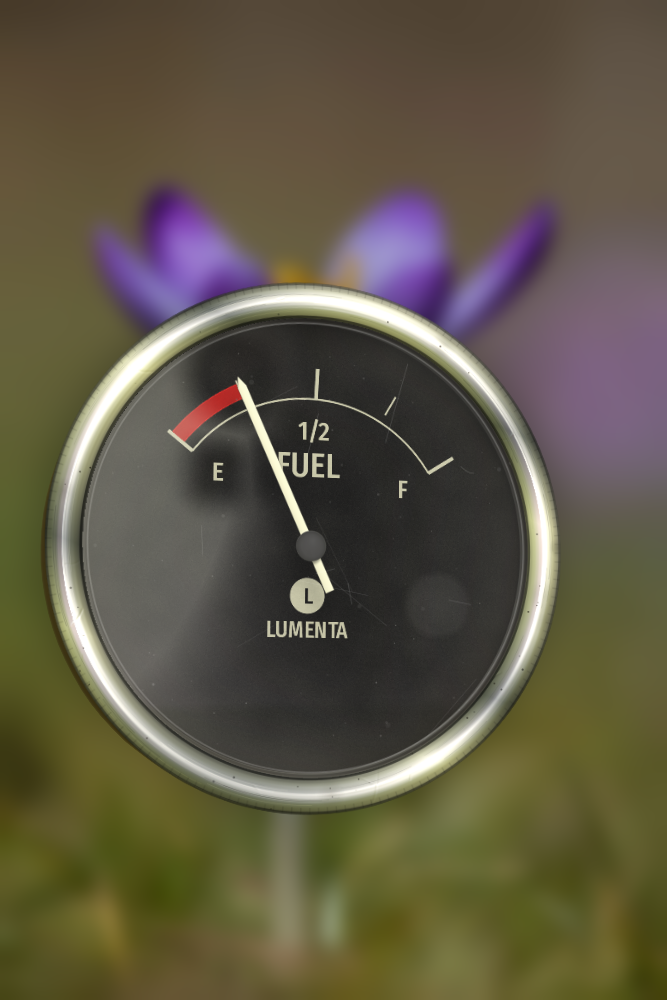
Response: 0.25
